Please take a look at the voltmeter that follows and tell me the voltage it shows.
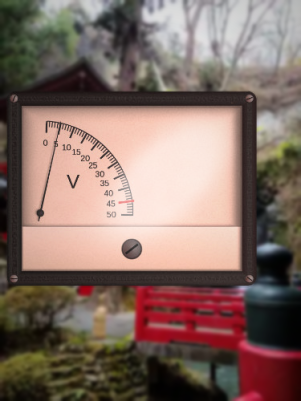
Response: 5 V
